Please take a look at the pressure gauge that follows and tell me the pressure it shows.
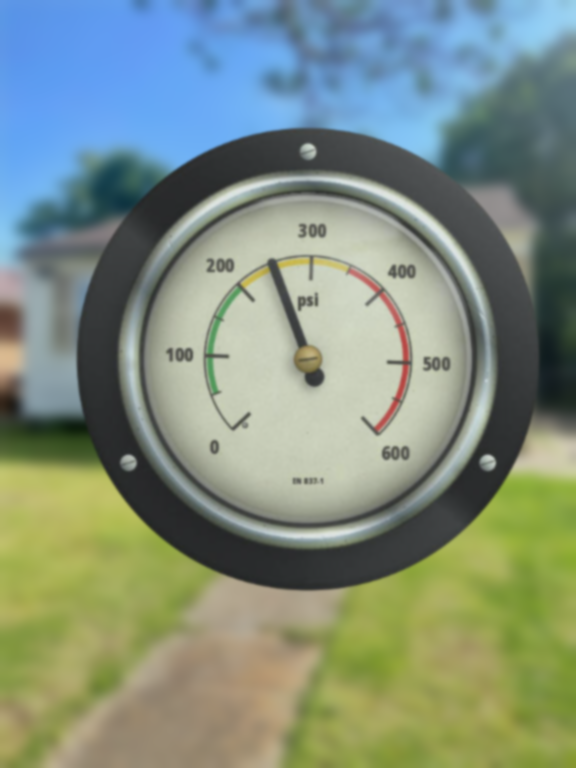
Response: 250 psi
